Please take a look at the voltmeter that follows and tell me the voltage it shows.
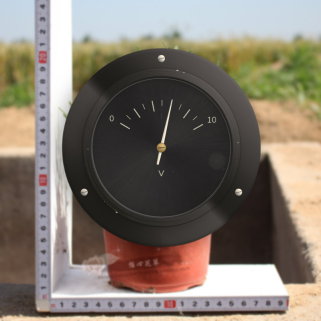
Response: 6 V
